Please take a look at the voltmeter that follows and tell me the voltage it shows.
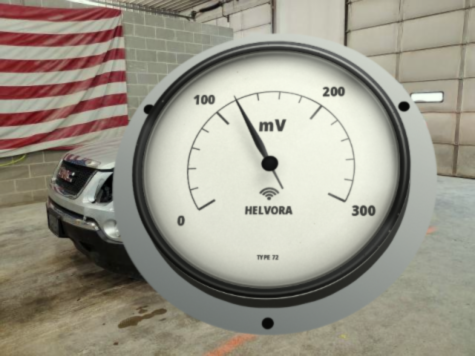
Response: 120 mV
